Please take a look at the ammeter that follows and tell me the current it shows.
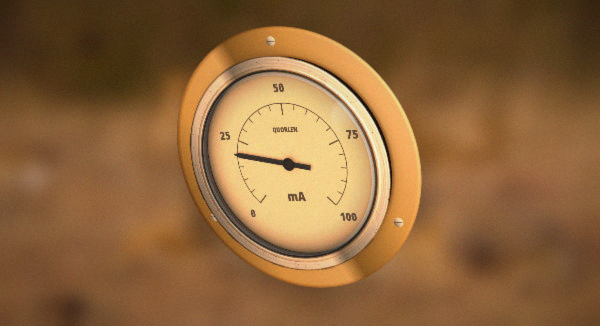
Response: 20 mA
